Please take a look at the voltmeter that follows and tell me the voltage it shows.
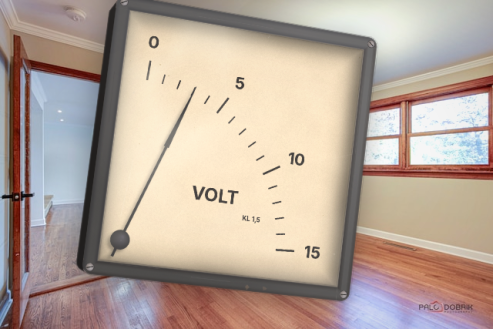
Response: 3 V
